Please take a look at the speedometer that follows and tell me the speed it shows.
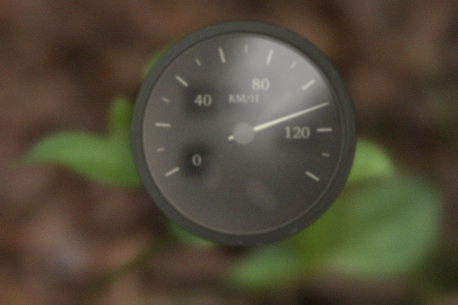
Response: 110 km/h
